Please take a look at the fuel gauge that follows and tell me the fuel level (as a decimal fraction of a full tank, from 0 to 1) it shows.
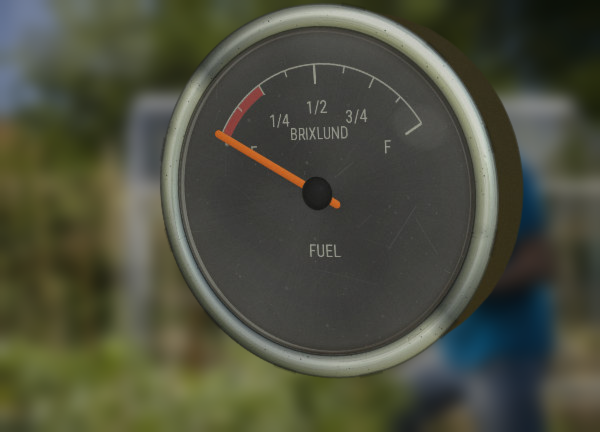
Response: 0
